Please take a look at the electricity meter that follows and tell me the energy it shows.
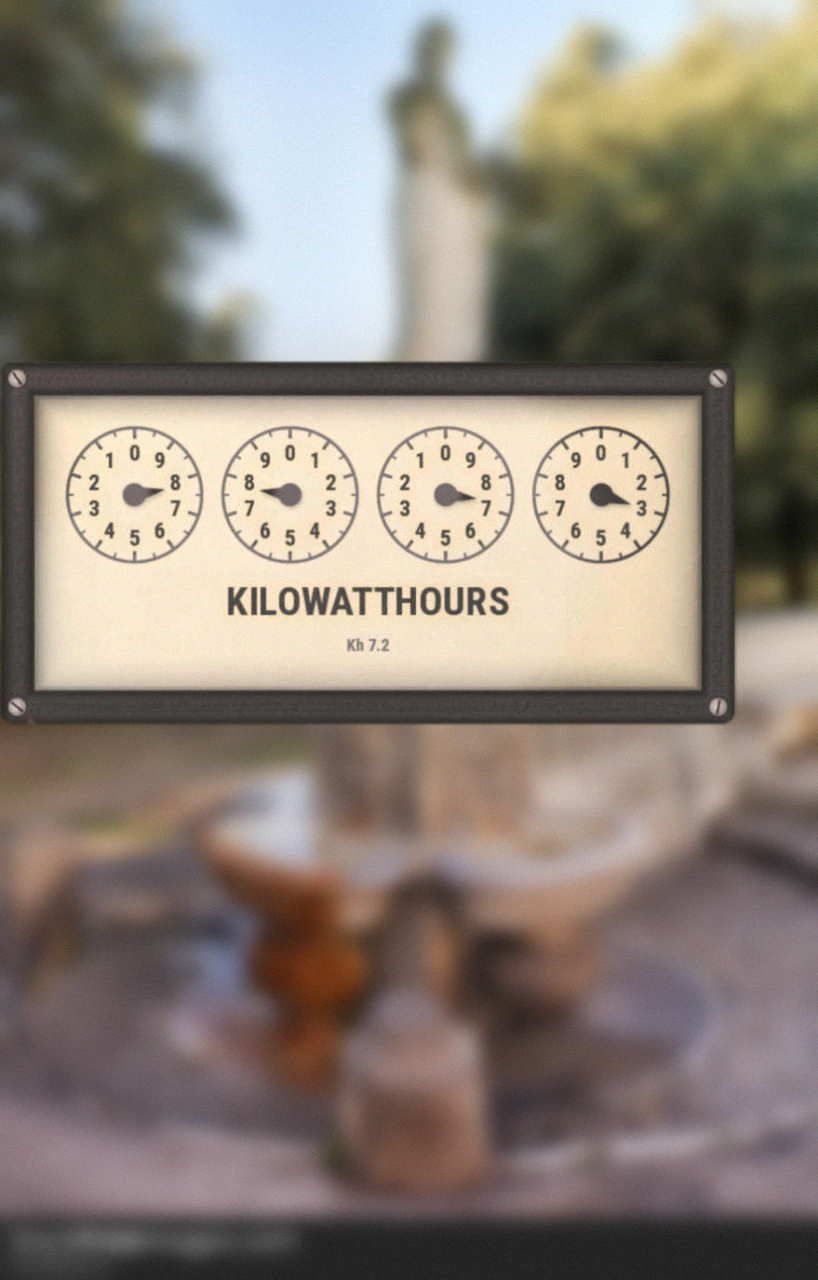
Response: 7773 kWh
